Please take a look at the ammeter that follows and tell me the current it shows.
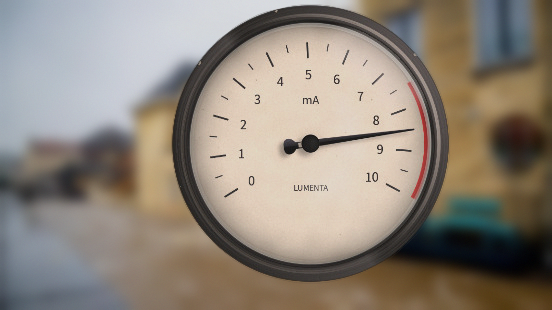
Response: 8.5 mA
